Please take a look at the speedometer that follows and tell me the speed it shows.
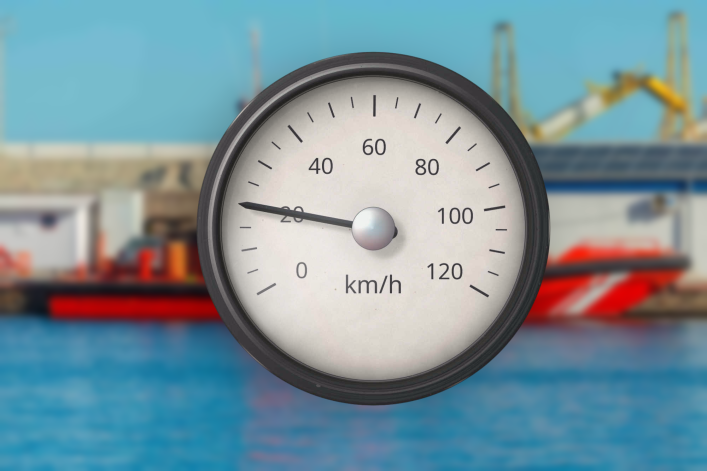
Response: 20 km/h
